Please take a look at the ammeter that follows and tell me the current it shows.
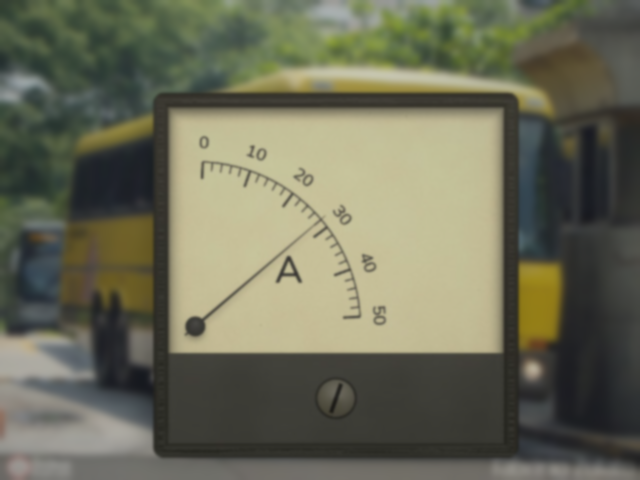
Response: 28 A
